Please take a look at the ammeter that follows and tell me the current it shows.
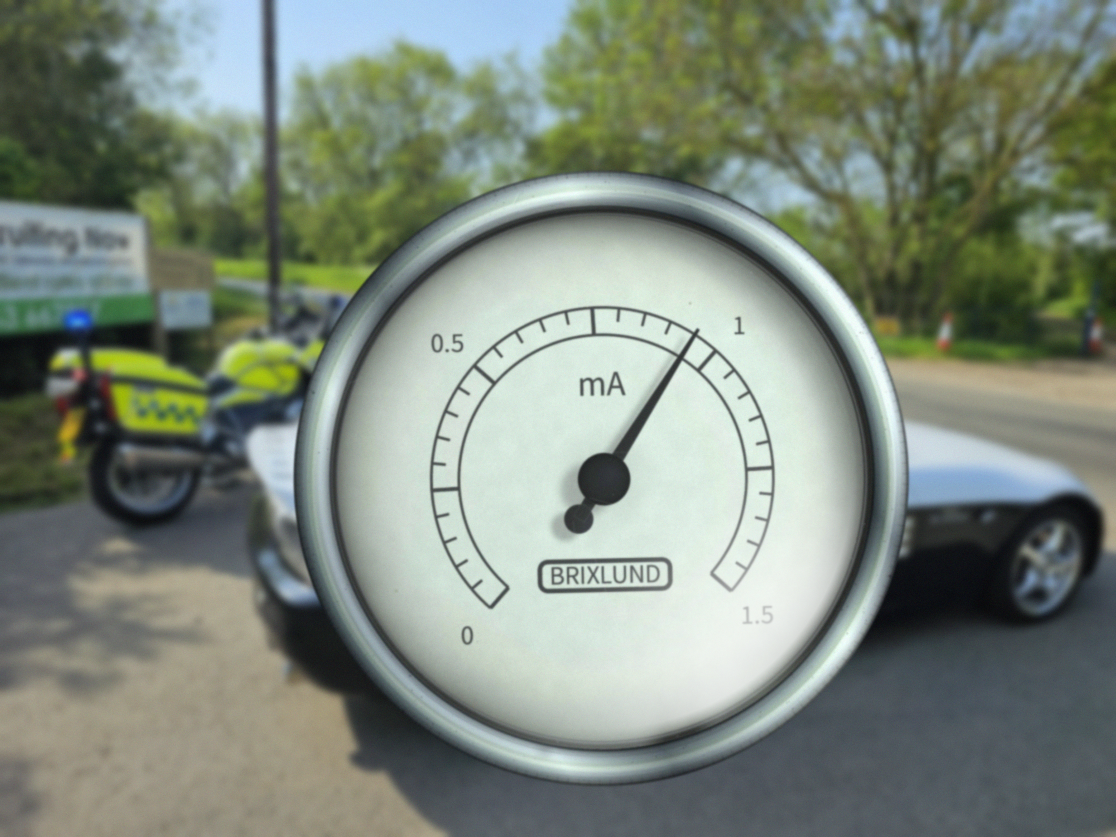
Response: 0.95 mA
